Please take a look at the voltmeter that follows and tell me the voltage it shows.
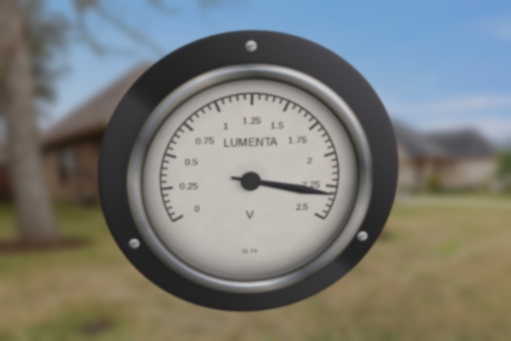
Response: 2.3 V
